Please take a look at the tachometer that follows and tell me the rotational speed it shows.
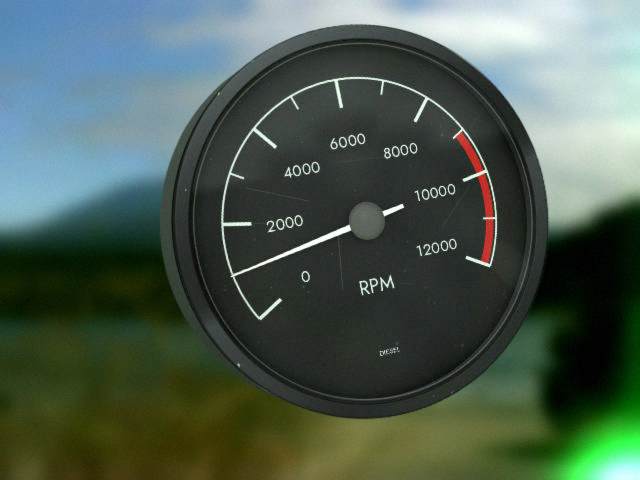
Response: 1000 rpm
